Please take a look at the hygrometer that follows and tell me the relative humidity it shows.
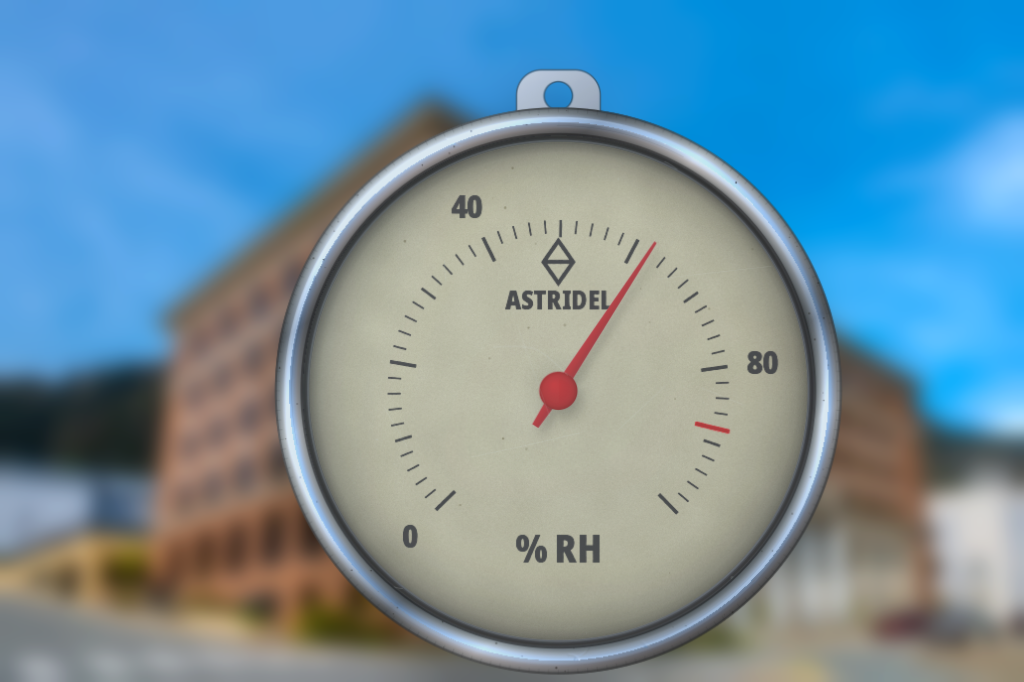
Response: 62 %
